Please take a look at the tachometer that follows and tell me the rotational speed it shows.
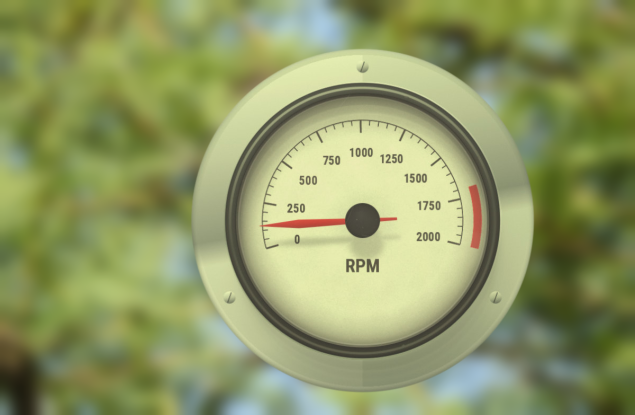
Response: 125 rpm
